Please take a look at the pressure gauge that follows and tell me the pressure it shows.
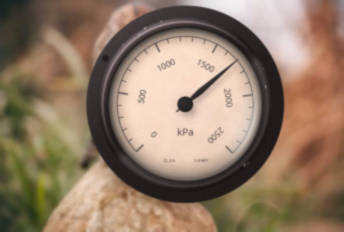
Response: 1700 kPa
